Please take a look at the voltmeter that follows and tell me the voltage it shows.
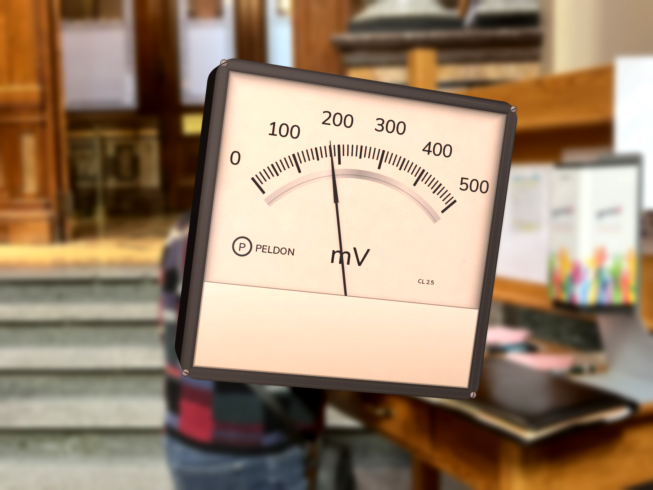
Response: 180 mV
